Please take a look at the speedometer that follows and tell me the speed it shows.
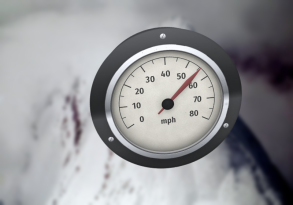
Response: 55 mph
